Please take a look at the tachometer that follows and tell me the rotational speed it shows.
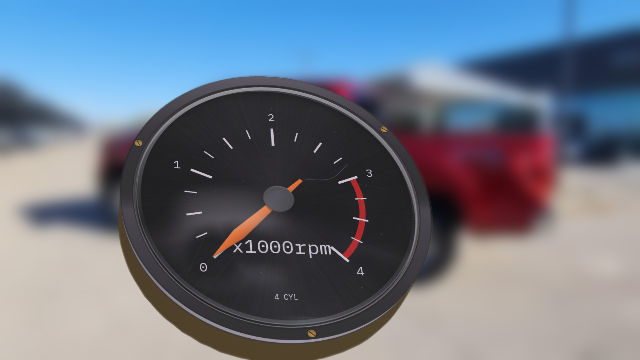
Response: 0 rpm
